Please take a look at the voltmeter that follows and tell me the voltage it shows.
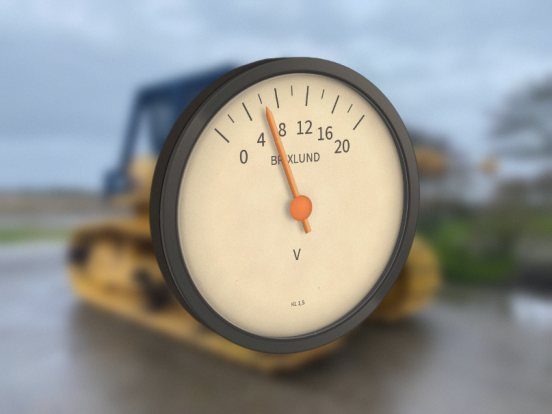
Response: 6 V
